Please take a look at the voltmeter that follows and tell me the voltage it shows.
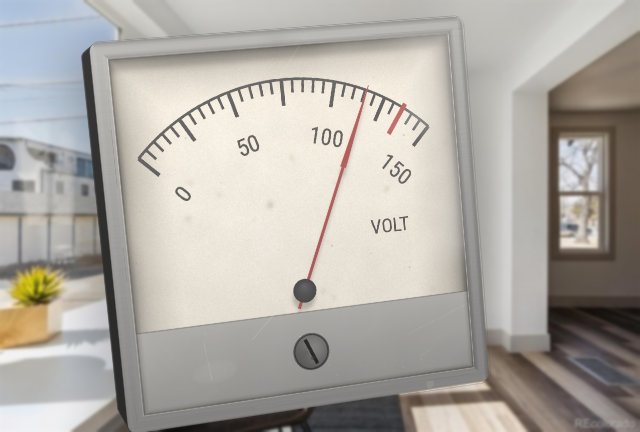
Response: 115 V
